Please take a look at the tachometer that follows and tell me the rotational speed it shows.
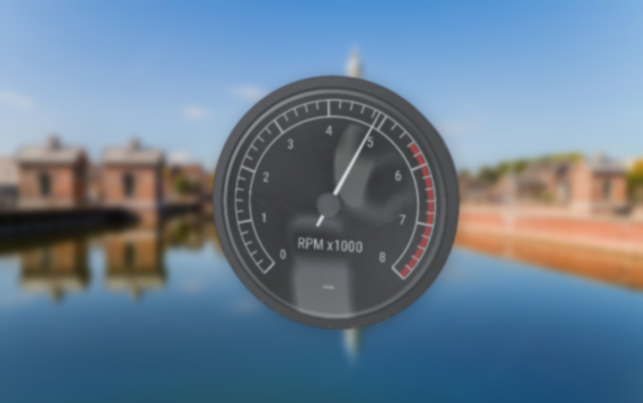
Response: 4900 rpm
